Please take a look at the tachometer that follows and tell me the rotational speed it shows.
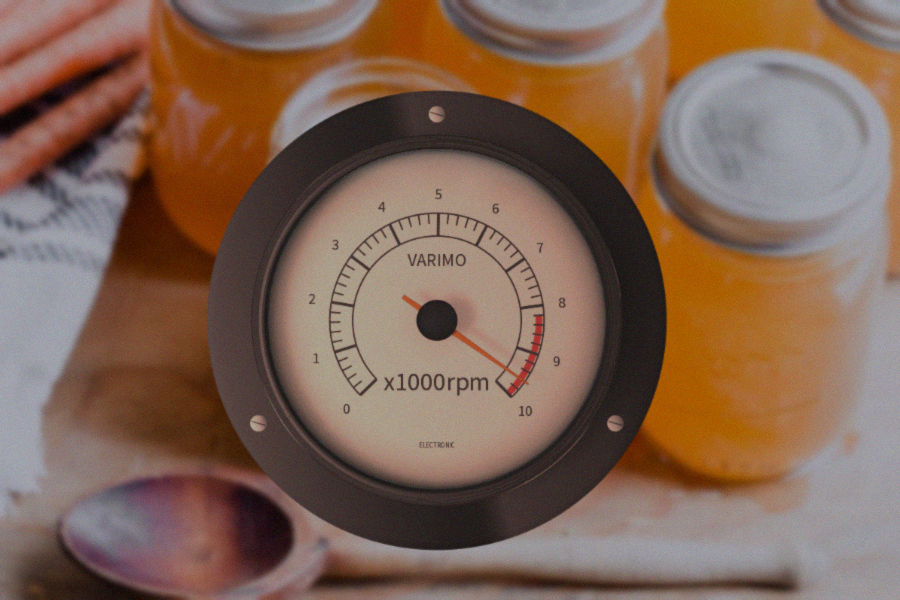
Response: 9600 rpm
